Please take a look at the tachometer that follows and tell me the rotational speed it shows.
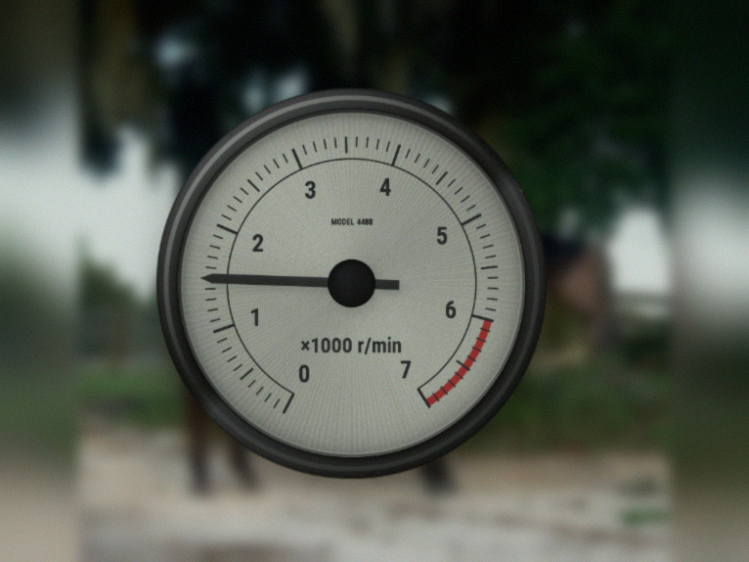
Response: 1500 rpm
